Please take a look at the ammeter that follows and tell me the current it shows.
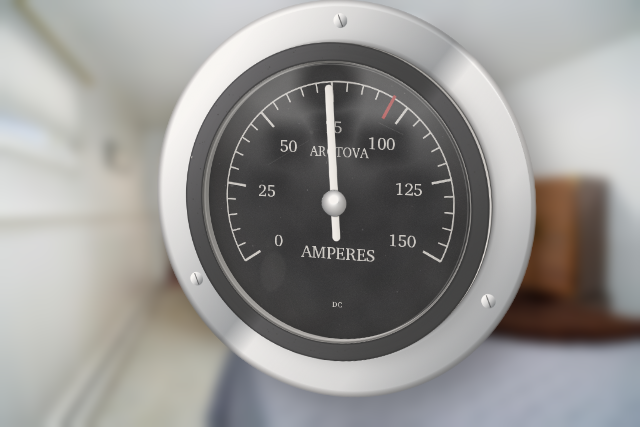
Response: 75 A
